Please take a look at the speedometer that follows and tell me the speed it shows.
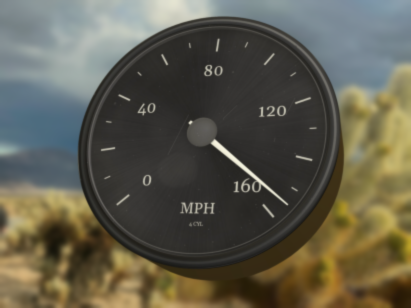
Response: 155 mph
